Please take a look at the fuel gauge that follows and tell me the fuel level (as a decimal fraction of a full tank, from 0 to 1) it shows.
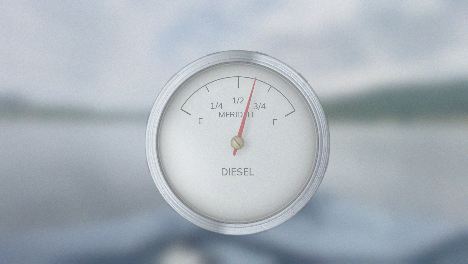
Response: 0.625
